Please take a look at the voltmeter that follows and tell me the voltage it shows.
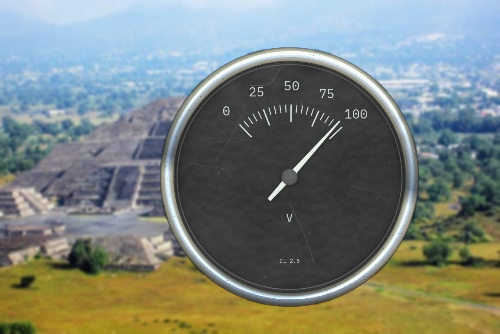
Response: 95 V
